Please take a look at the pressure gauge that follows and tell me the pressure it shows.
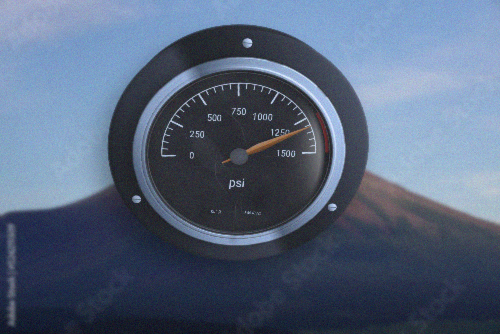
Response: 1300 psi
